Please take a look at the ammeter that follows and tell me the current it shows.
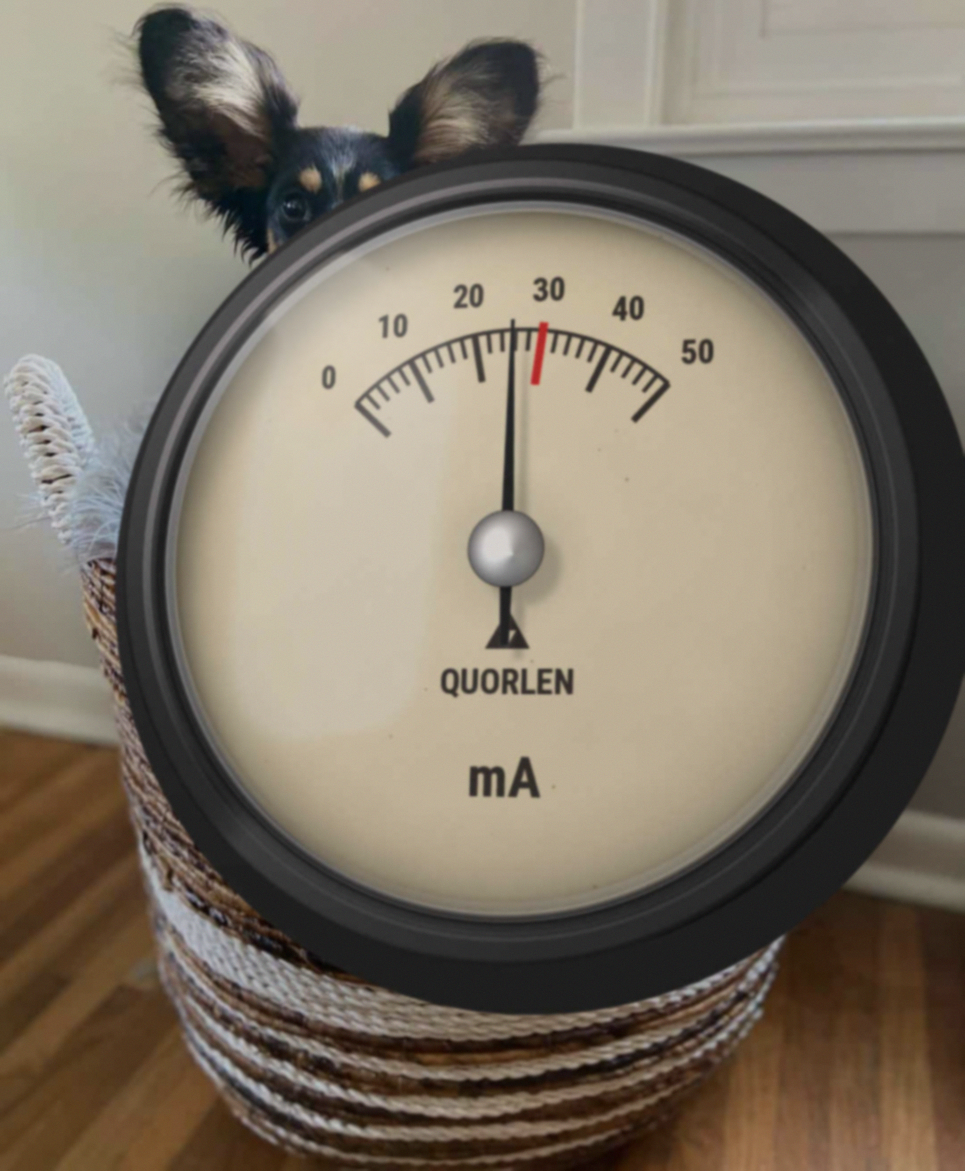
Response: 26 mA
